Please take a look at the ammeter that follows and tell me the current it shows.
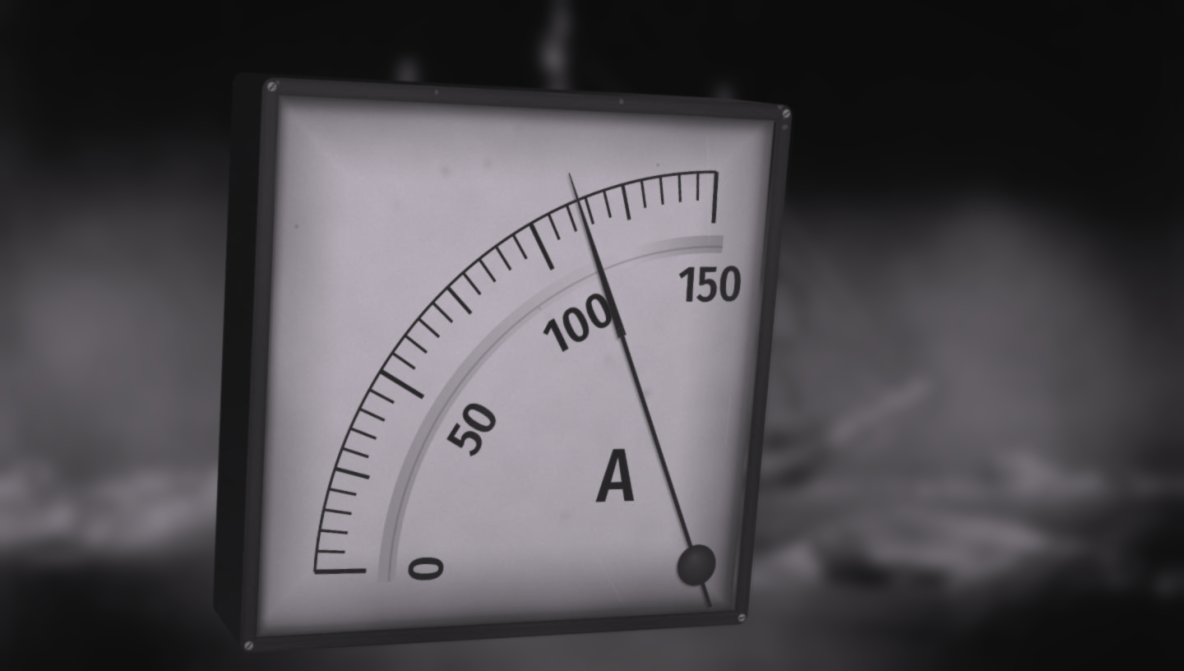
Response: 112.5 A
